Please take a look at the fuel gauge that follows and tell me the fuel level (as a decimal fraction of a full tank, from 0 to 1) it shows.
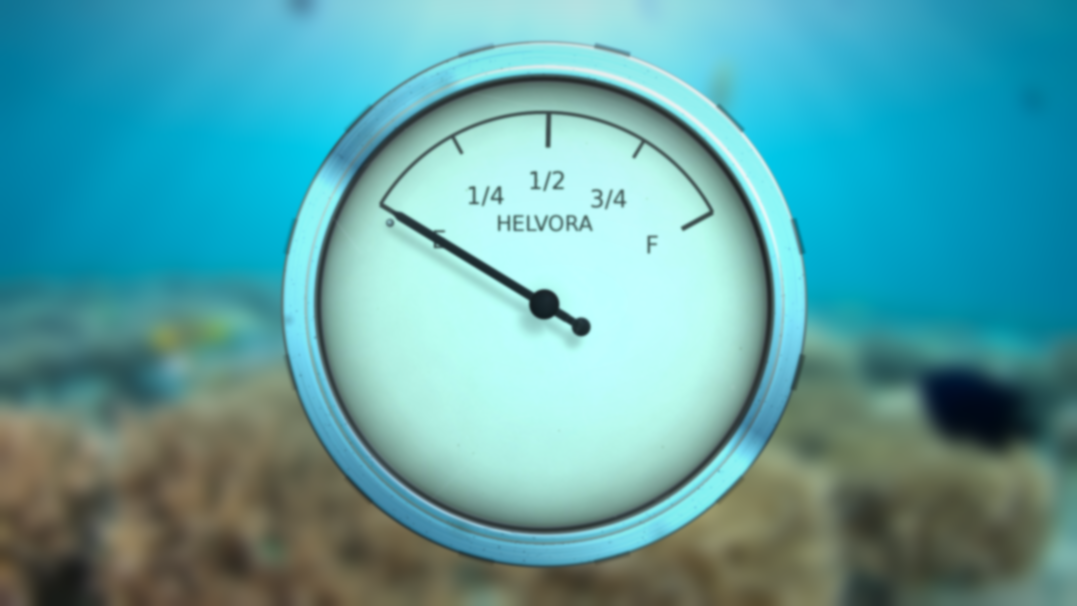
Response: 0
